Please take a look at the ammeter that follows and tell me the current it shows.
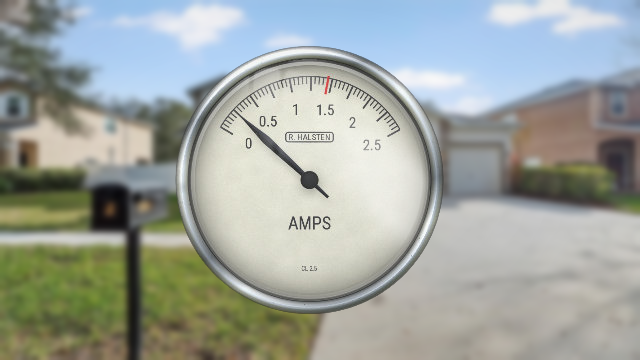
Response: 0.25 A
